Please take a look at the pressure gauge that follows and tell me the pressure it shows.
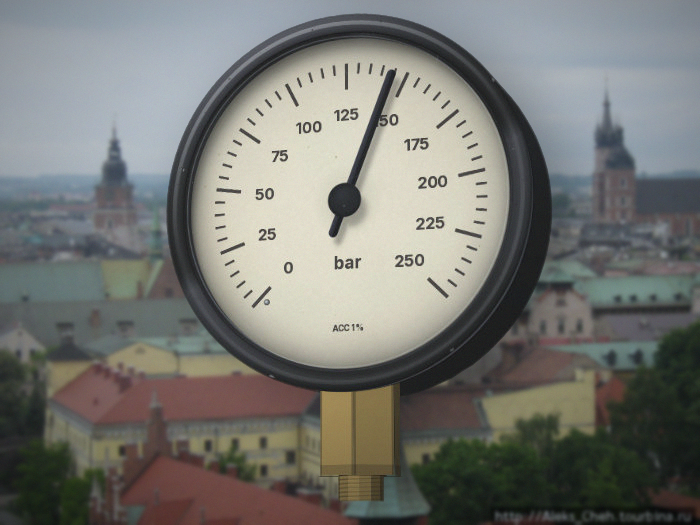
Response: 145 bar
